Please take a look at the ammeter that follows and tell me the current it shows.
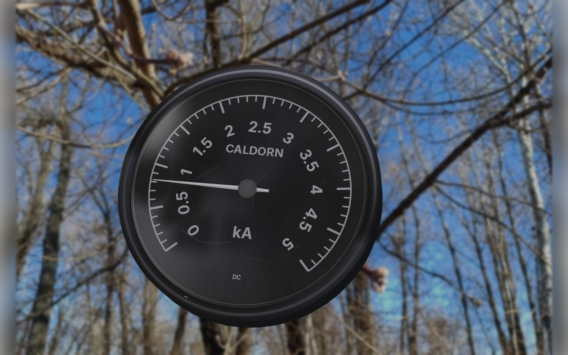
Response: 0.8 kA
